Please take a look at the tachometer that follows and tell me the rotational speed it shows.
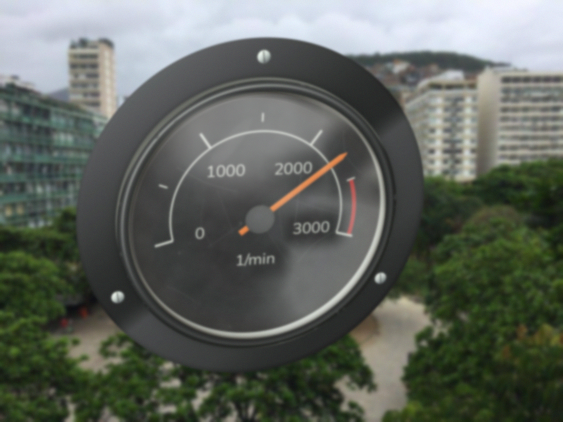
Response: 2250 rpm
